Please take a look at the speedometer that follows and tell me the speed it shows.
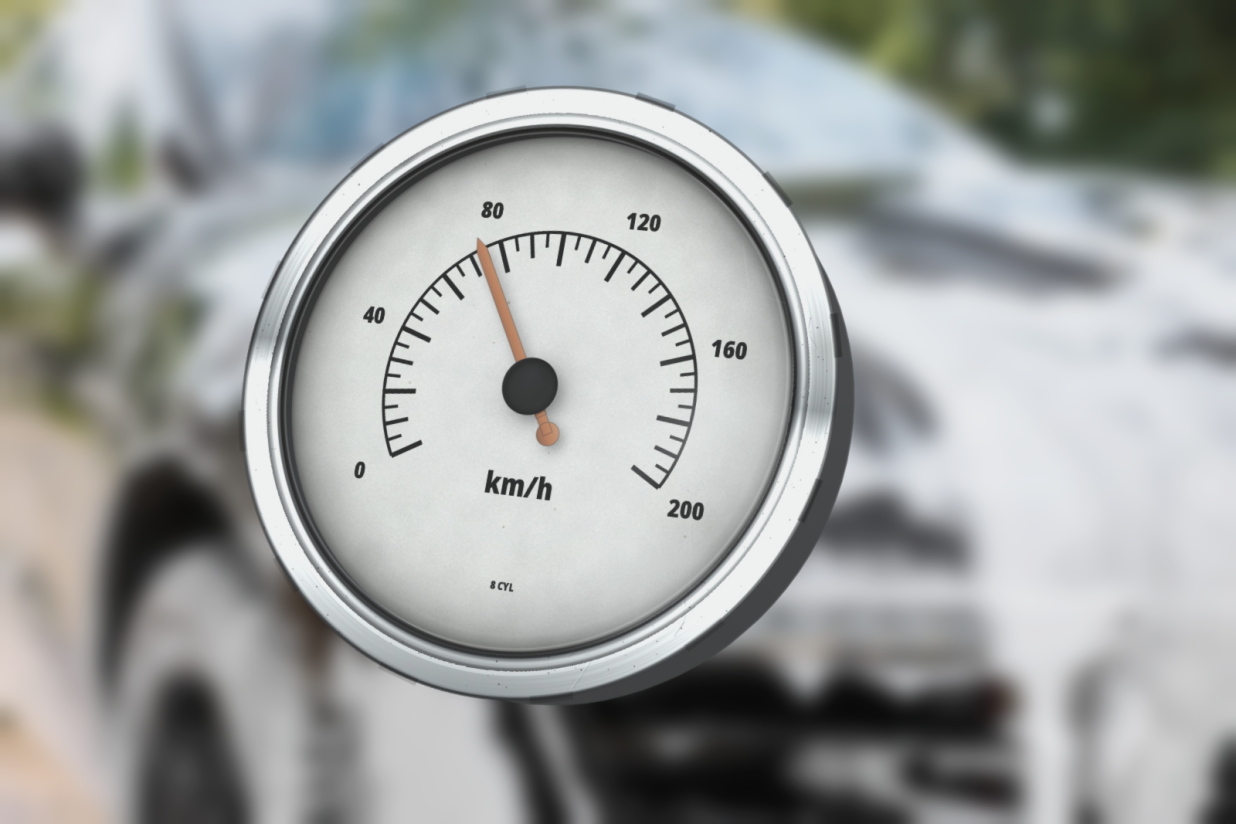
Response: 75 km/h
